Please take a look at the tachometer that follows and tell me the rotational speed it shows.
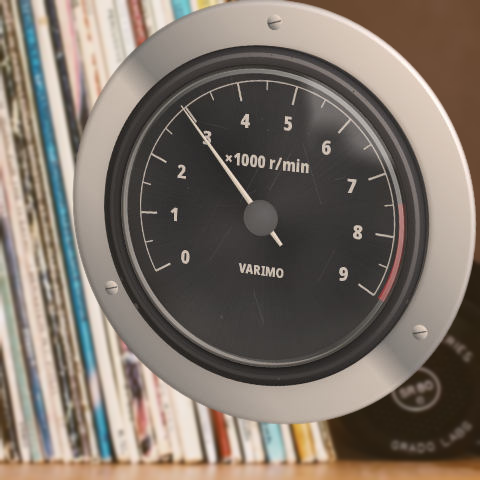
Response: 3000 rpm
